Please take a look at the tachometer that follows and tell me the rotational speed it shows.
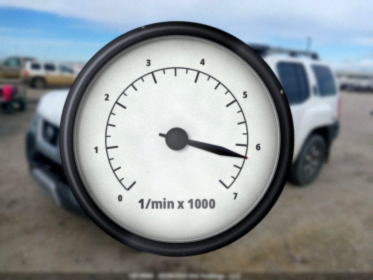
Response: 6250 rpm
